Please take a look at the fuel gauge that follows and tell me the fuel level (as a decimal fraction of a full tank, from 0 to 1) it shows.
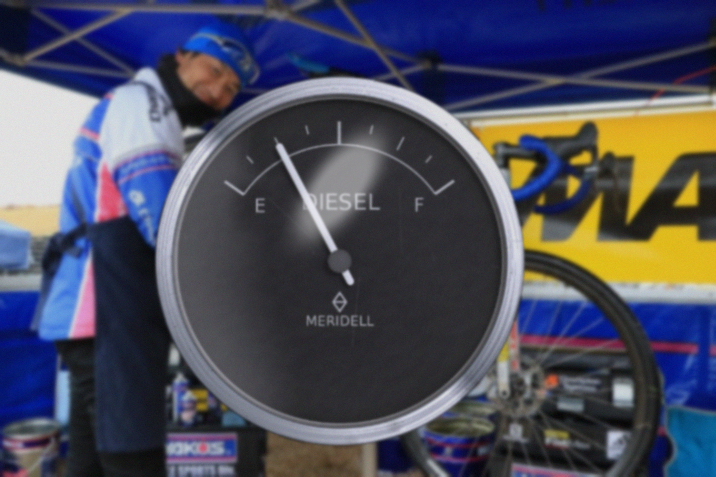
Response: 0.25
